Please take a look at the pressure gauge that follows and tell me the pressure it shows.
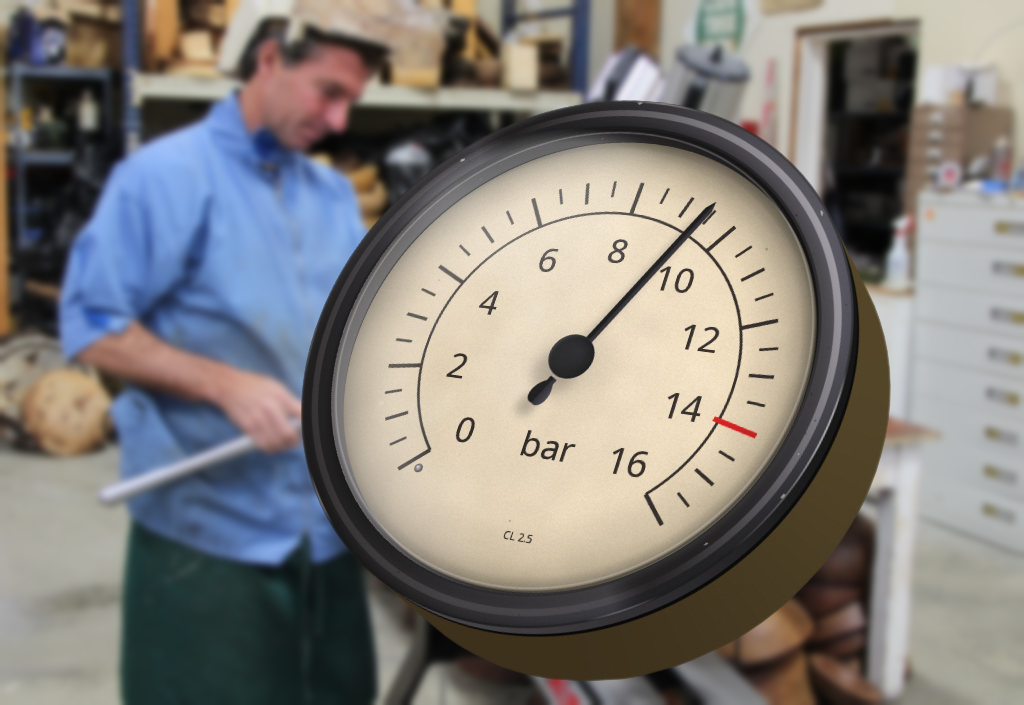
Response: 9.5 bar
